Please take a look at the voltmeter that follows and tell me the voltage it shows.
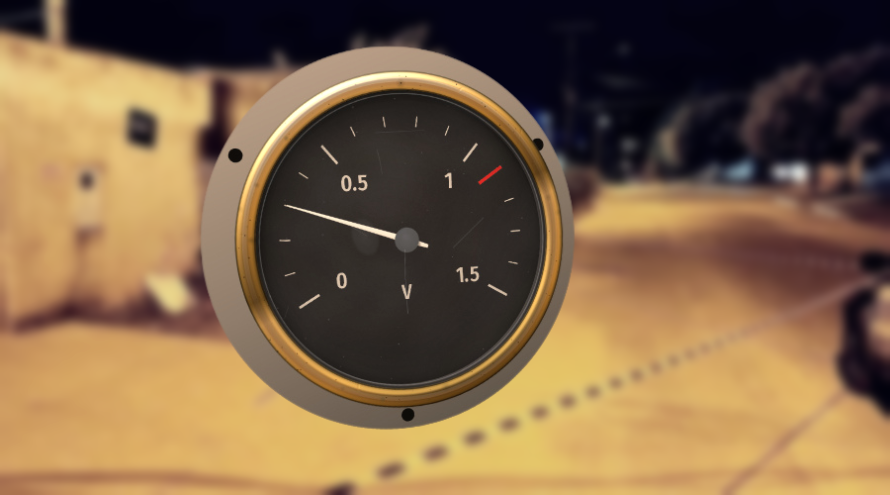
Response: 0.3 V
